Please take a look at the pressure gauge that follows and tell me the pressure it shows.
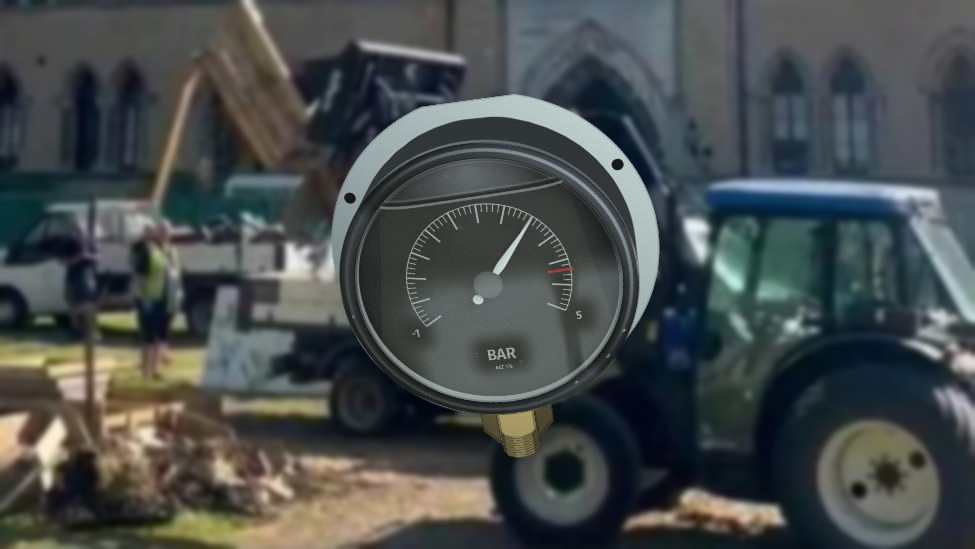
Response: 3 bar
